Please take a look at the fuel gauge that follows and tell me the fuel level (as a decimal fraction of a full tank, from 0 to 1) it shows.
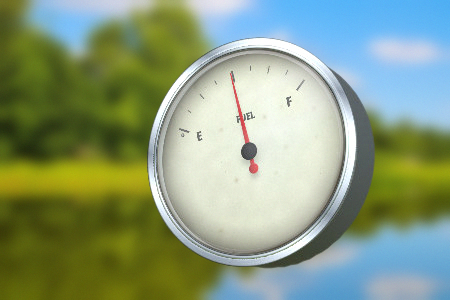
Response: 0.5
